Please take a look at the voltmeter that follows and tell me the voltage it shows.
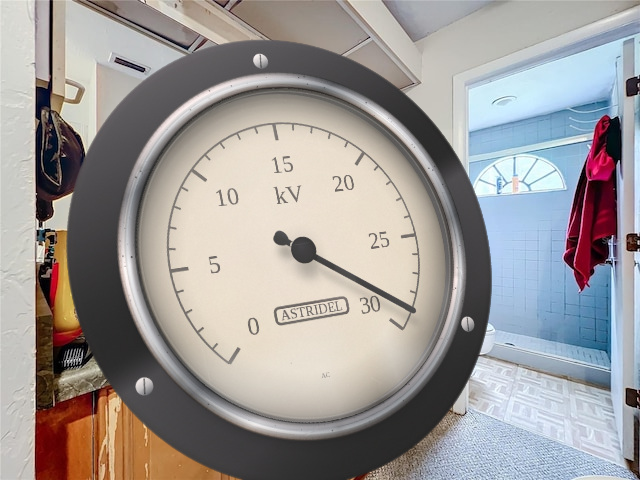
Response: 29 kV
